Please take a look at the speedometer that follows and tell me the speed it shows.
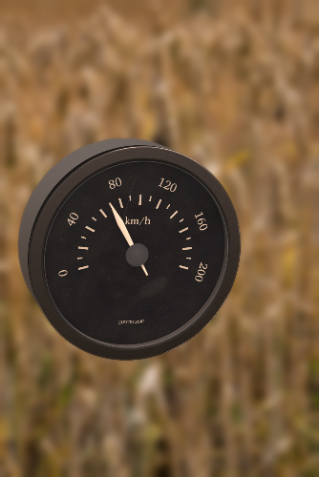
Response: 70 km/h
